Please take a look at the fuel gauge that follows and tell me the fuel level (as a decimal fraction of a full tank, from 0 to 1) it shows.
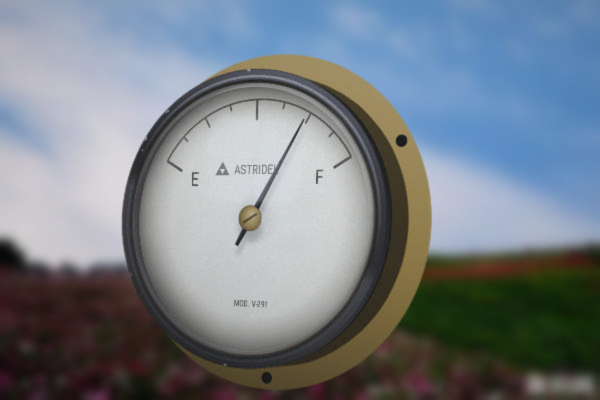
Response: 0.75
